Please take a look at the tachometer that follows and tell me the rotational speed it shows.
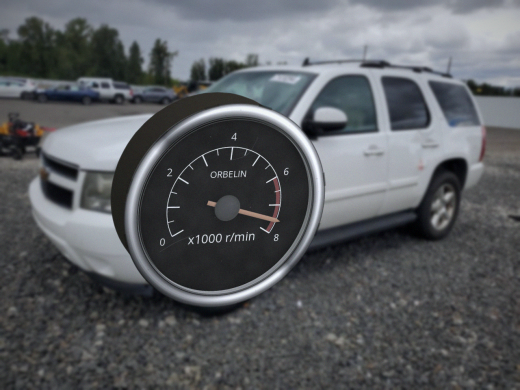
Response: 7500 rpm
